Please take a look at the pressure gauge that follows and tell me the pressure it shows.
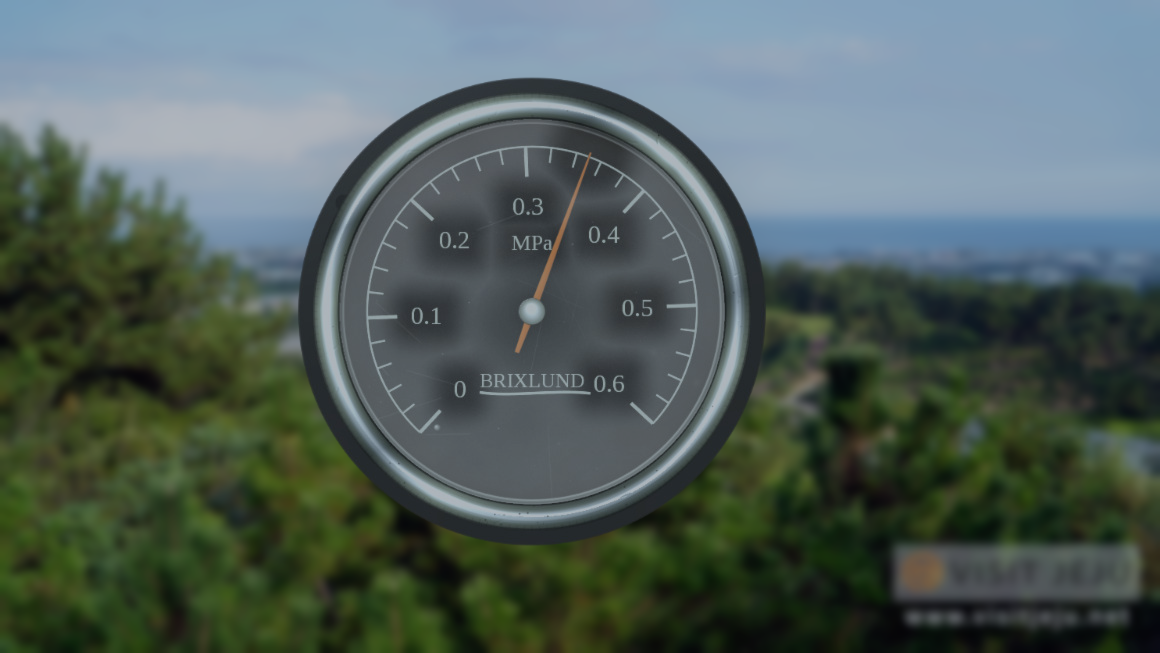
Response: 0.35 MPa
